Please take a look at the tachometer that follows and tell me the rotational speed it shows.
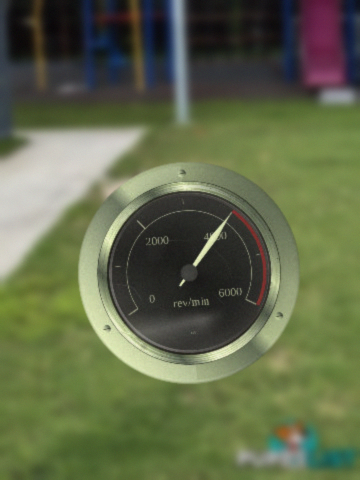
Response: 4000 rpm
